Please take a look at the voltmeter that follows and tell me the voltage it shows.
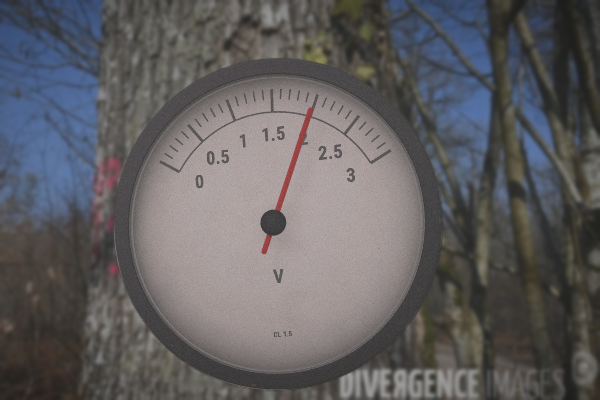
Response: 2 V
